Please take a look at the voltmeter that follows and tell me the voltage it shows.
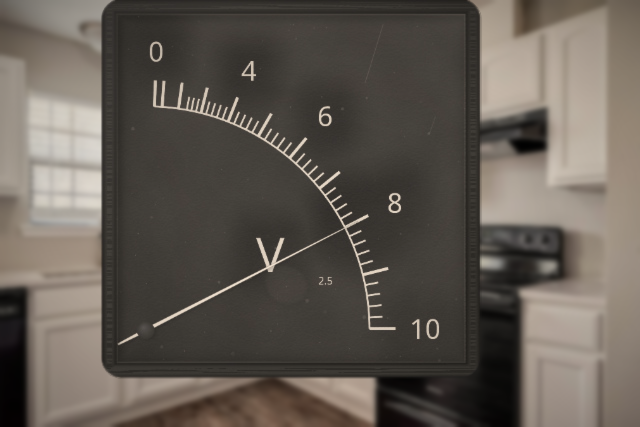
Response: 8 V
